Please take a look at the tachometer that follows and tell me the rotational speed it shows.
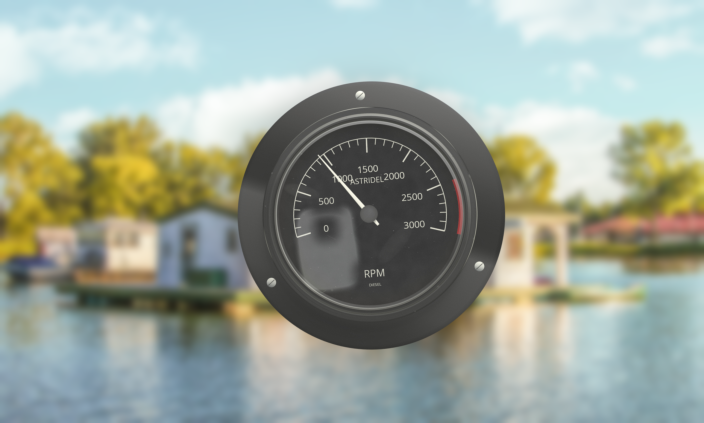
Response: 950 rpm
